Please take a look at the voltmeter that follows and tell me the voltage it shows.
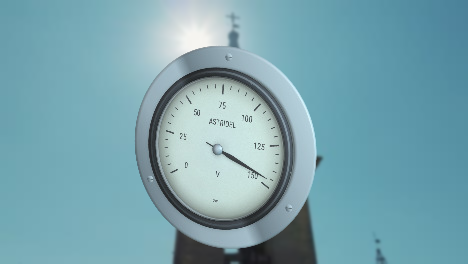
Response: 145 V
